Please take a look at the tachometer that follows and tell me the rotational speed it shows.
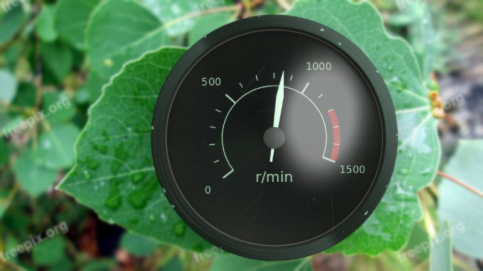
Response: 850 rpm
